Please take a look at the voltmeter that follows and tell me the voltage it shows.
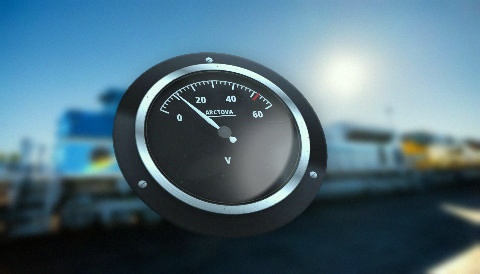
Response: 10 V
